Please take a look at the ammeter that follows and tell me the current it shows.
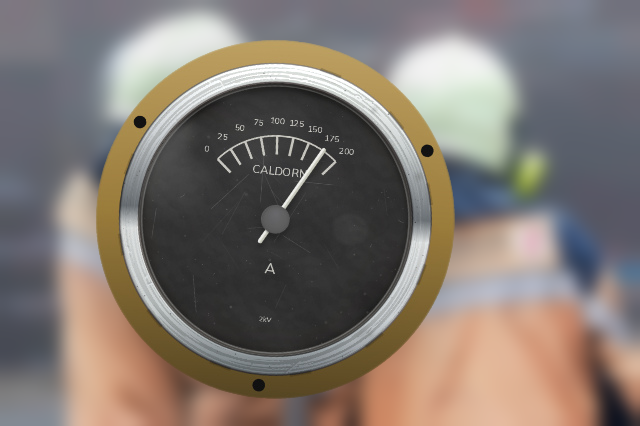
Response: 175 A
